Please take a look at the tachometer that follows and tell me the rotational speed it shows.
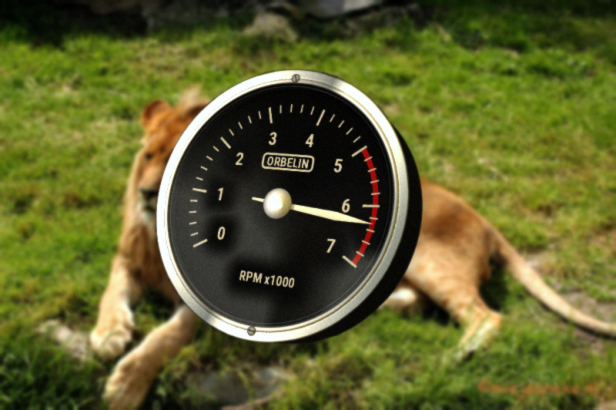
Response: 6300 rpm
